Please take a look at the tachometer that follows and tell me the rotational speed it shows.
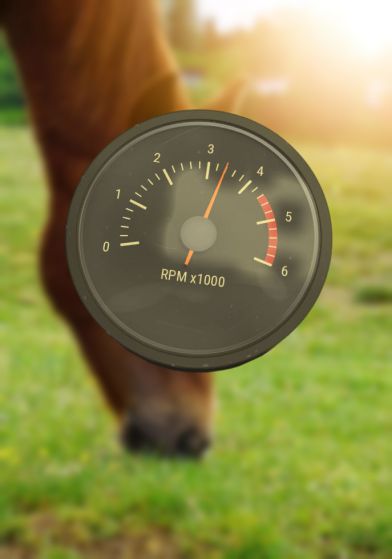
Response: 3400 rpm
